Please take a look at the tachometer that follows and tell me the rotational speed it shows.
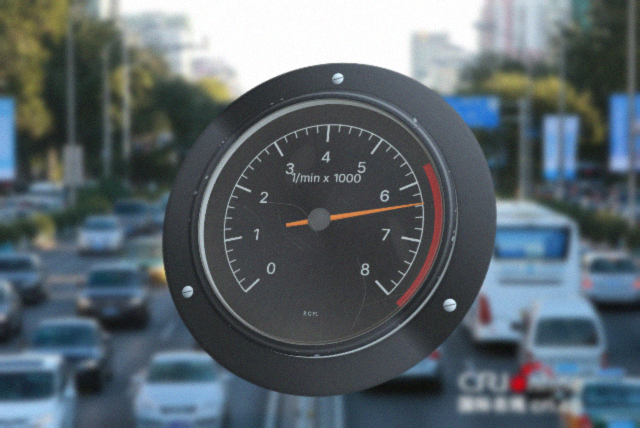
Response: 6400 rpm
